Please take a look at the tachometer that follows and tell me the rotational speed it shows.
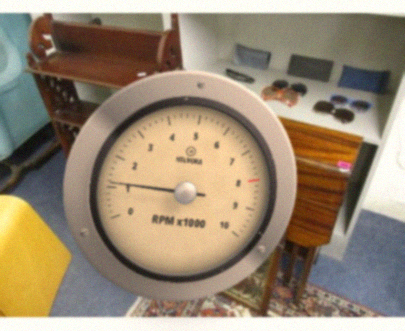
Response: 1200 rpm
